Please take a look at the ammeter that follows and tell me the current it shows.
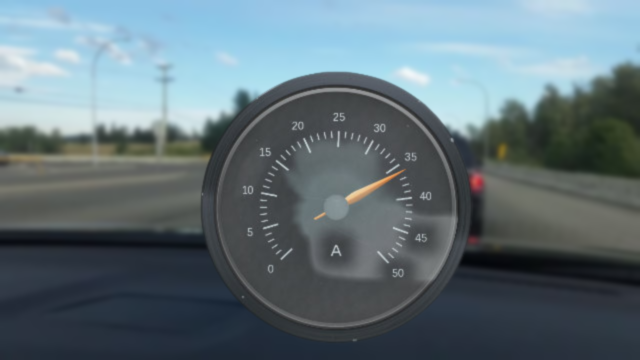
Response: 36 A
